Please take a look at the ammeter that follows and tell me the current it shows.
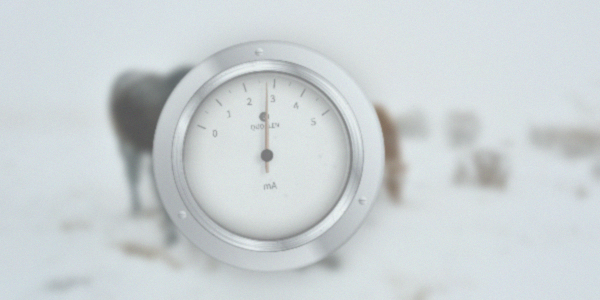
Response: 2.75 mA
